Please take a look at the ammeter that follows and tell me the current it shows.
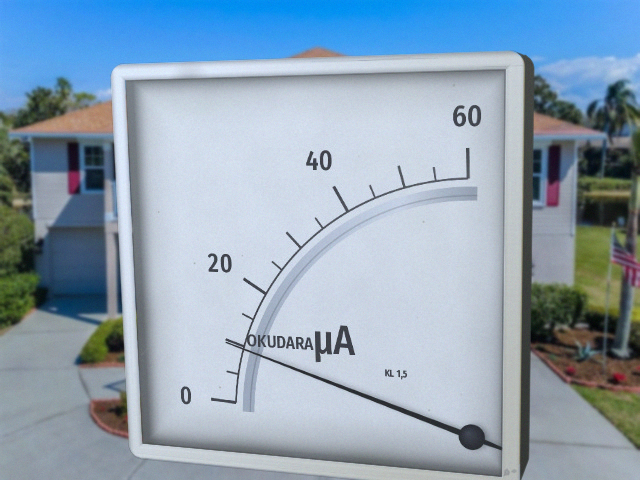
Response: 10 µA
